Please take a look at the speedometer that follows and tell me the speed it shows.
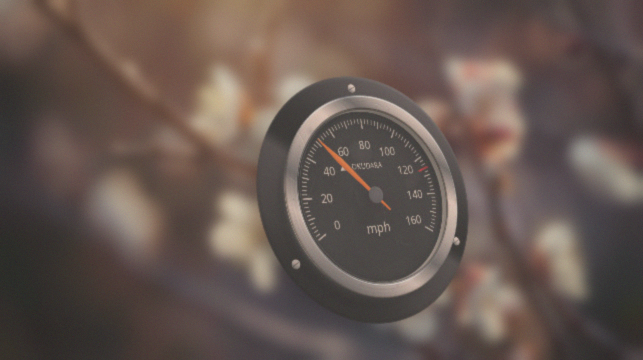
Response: 50 mph
